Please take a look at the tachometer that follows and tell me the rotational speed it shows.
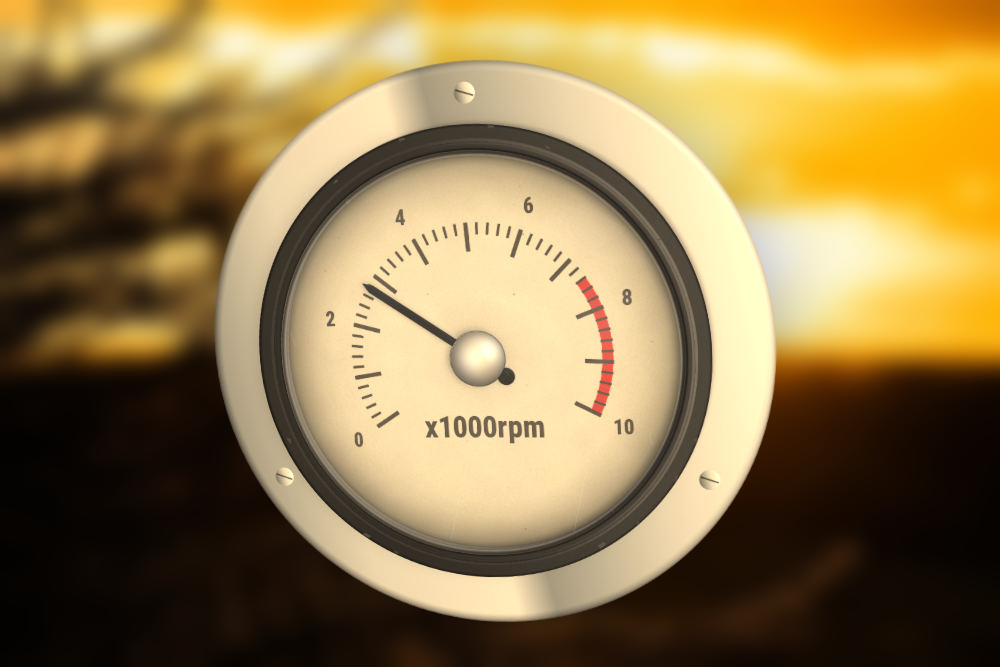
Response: 2800 rpm
